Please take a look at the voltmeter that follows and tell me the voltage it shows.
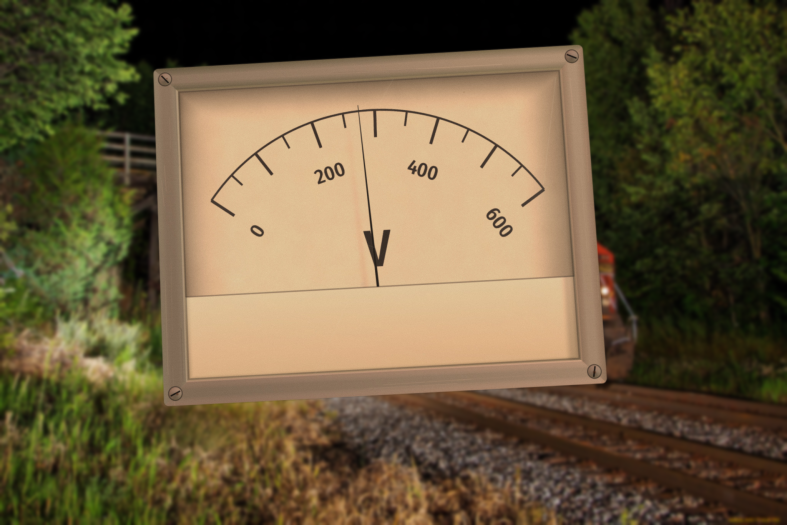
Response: 275 V
